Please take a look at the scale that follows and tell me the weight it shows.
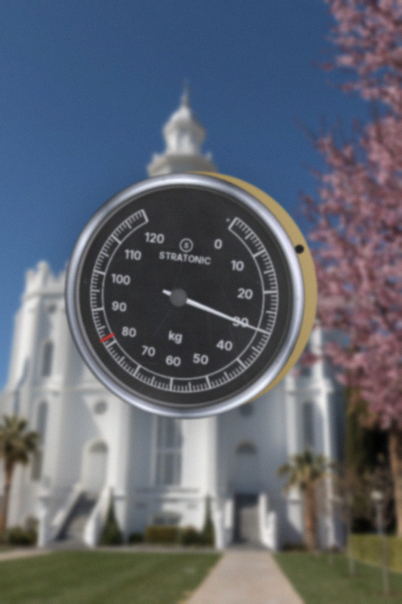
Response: 30 kg
